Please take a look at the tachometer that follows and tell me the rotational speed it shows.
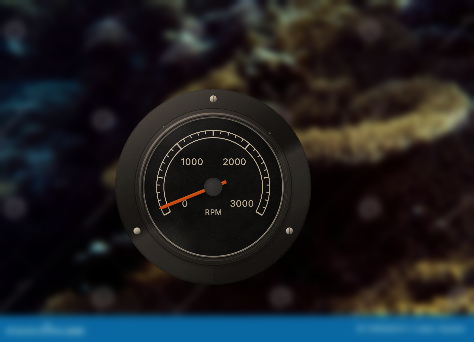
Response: 100 rpm
